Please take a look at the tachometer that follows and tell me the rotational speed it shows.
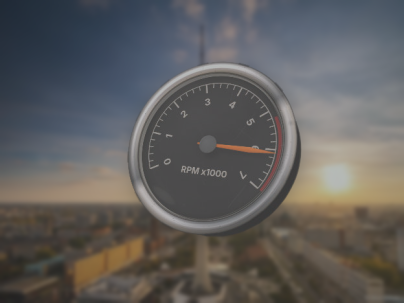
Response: 6100 rpm
